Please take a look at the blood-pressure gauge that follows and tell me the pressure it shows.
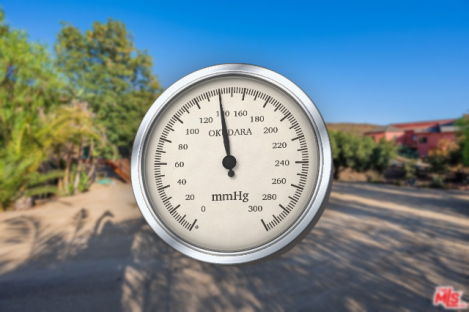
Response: 140 mmHg
